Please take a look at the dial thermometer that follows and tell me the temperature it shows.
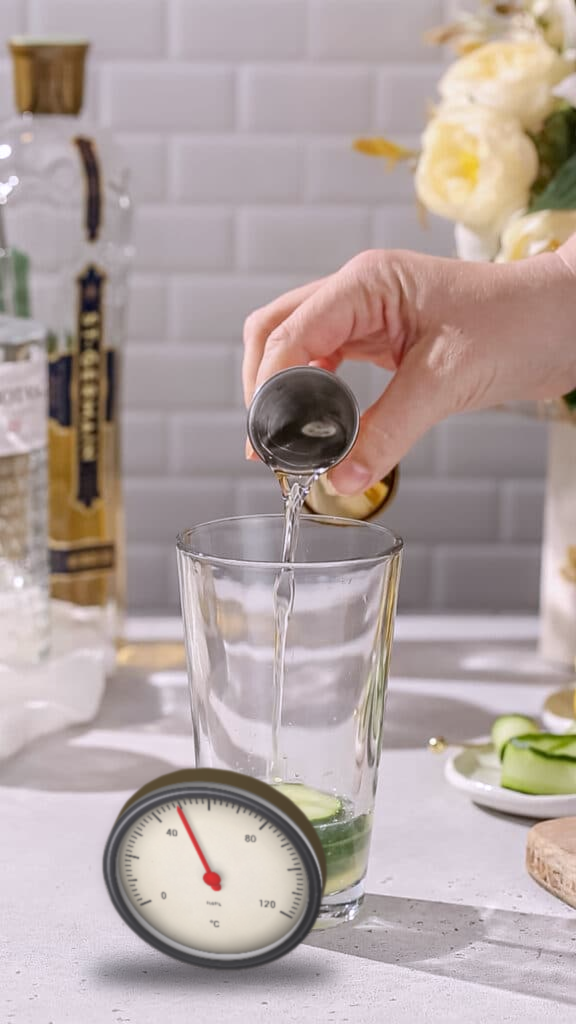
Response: 50 °C
